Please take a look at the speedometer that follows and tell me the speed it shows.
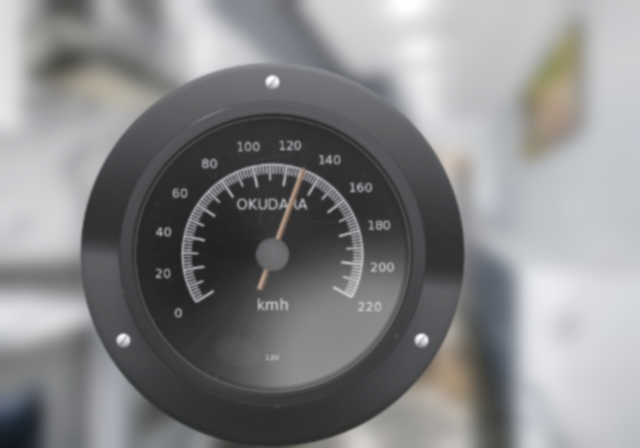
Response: 130 km/h
